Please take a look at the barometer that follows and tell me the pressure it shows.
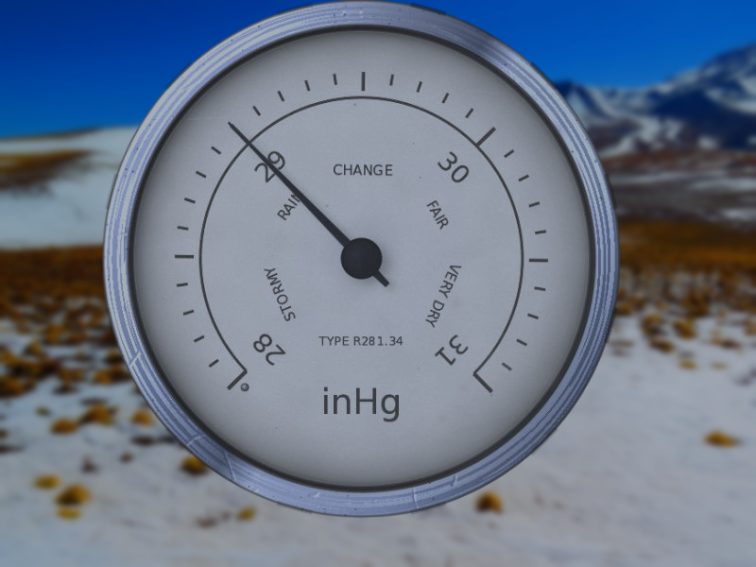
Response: 29 inHg
